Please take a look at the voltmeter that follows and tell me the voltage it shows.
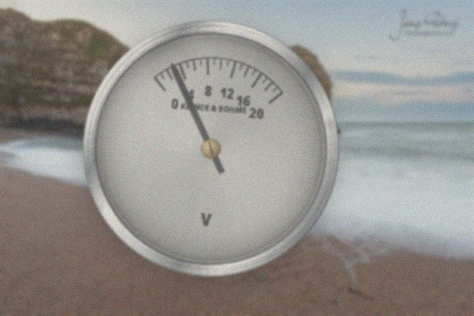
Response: 3 V
